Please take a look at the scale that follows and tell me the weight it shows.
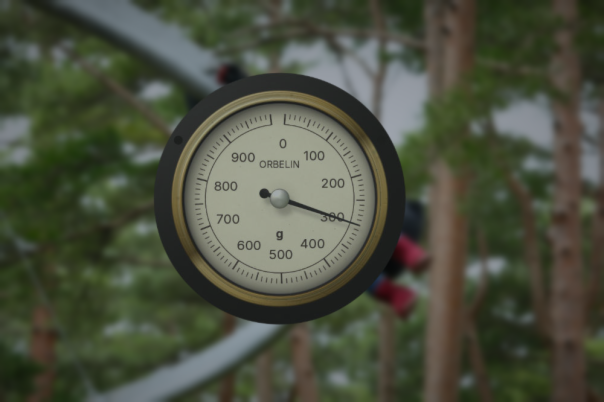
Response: 300 g
